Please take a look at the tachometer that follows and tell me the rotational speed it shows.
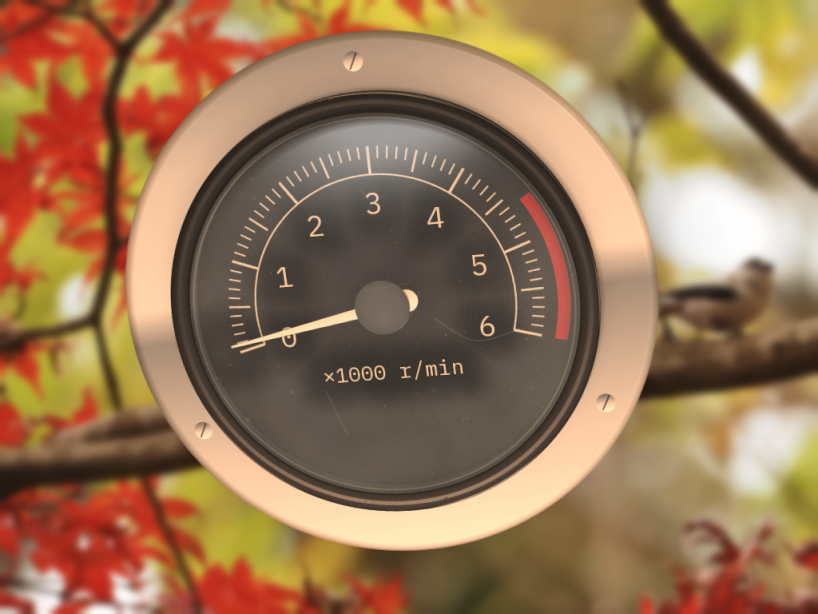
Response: 100 rpm
